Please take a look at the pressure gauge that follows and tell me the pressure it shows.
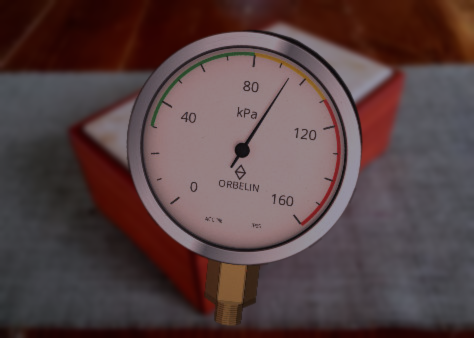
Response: 95 kPa
